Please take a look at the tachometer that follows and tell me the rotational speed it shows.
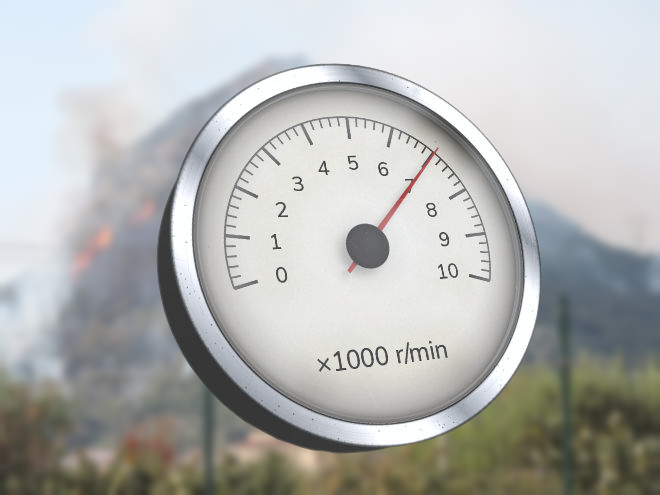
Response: 7000 rpm
